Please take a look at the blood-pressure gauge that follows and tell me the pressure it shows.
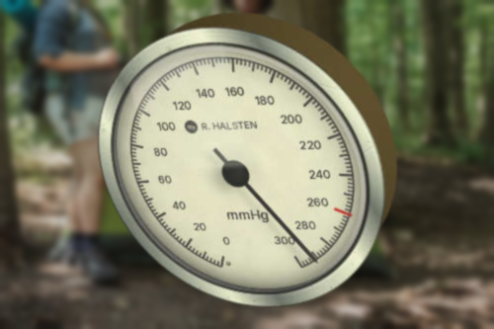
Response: 290 mmHg
